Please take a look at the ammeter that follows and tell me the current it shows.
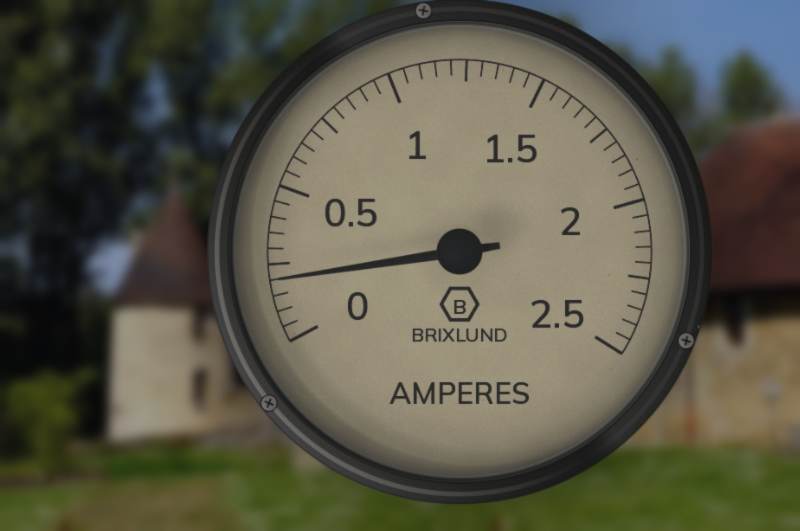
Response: 0.2 A
